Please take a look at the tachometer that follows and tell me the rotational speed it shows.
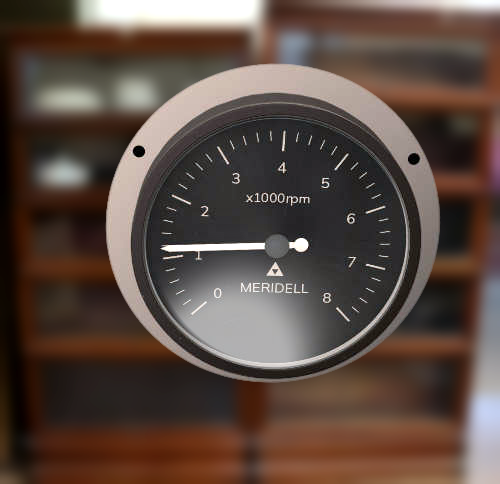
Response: 1200 rpm
